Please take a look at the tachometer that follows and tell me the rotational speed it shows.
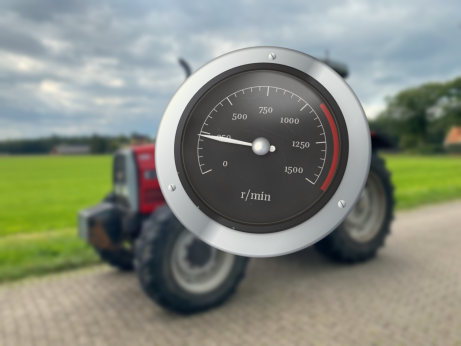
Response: 225 rpm
